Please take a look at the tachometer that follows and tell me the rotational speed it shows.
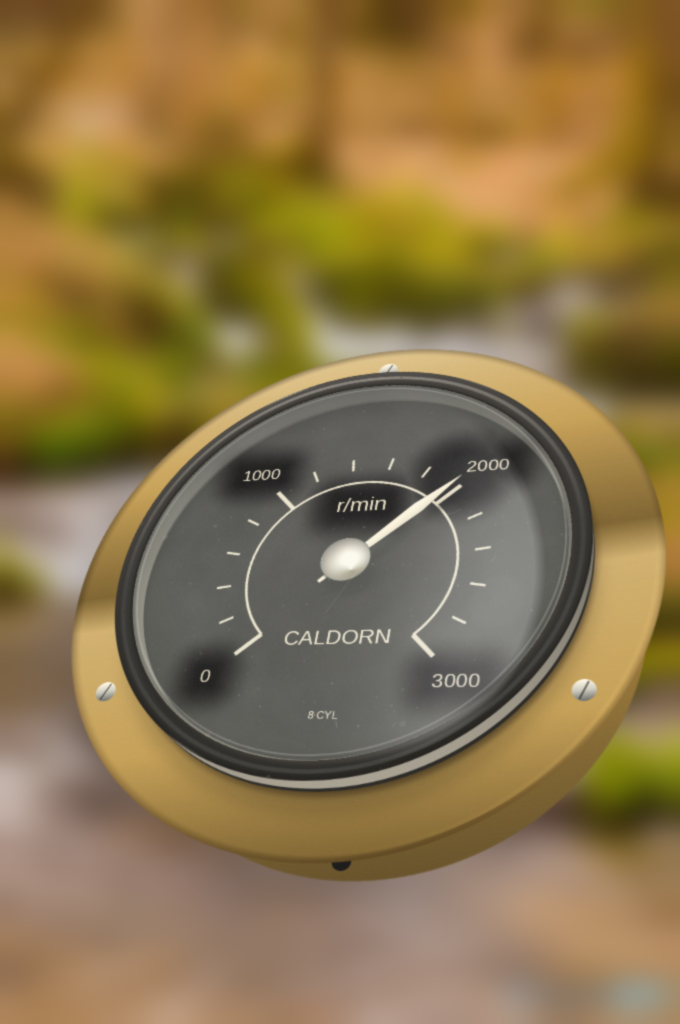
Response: 2000 rpm
